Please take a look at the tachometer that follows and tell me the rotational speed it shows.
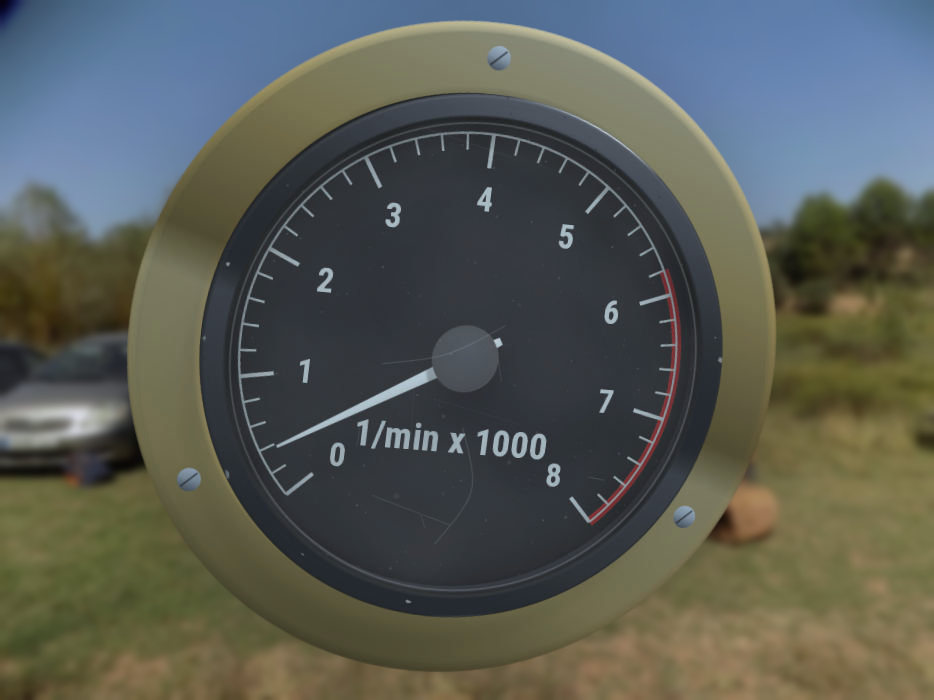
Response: 400 rpm
